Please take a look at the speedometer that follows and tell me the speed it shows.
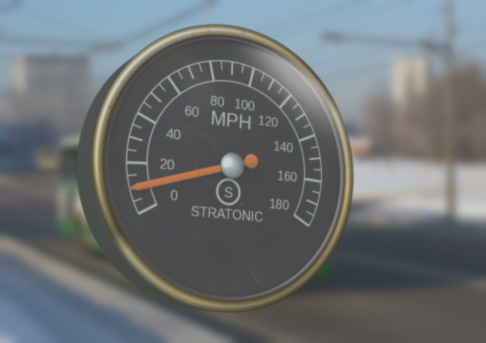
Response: 10 mph
